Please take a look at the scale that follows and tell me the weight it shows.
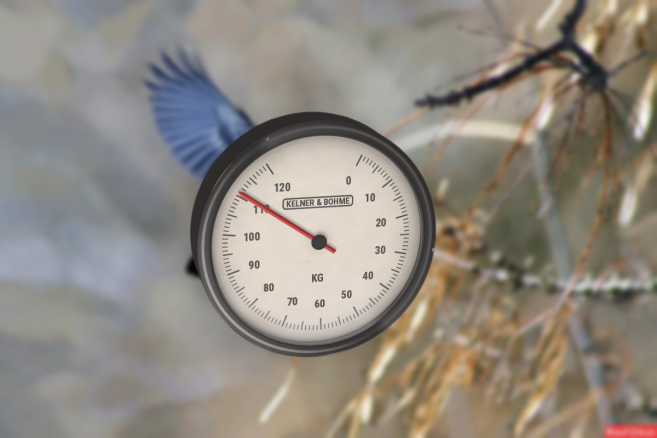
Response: 111 kg
